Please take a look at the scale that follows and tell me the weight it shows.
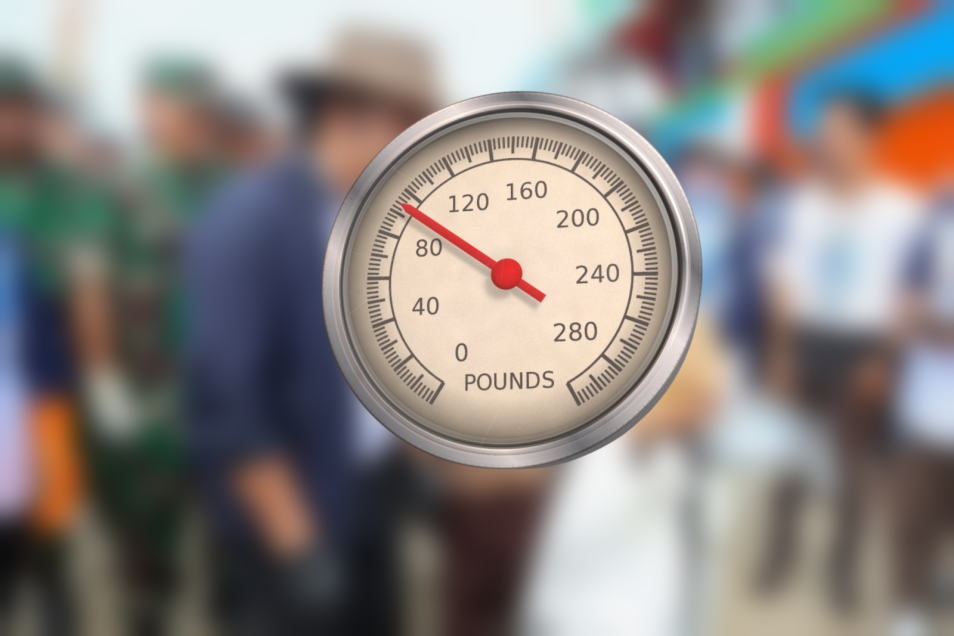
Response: 94 lb
